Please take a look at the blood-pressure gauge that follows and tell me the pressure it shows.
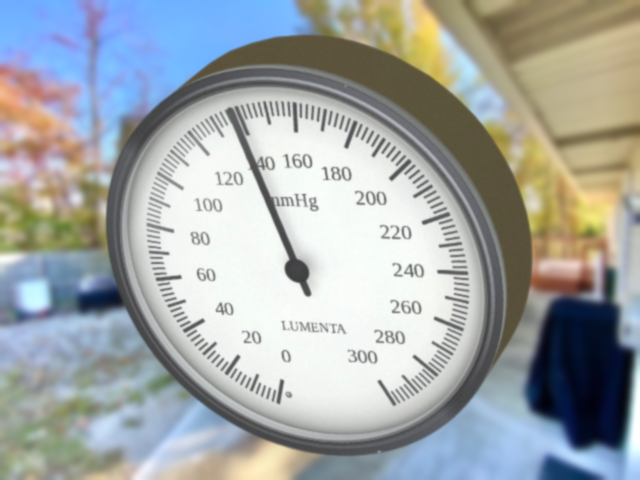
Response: 140 mmHg
